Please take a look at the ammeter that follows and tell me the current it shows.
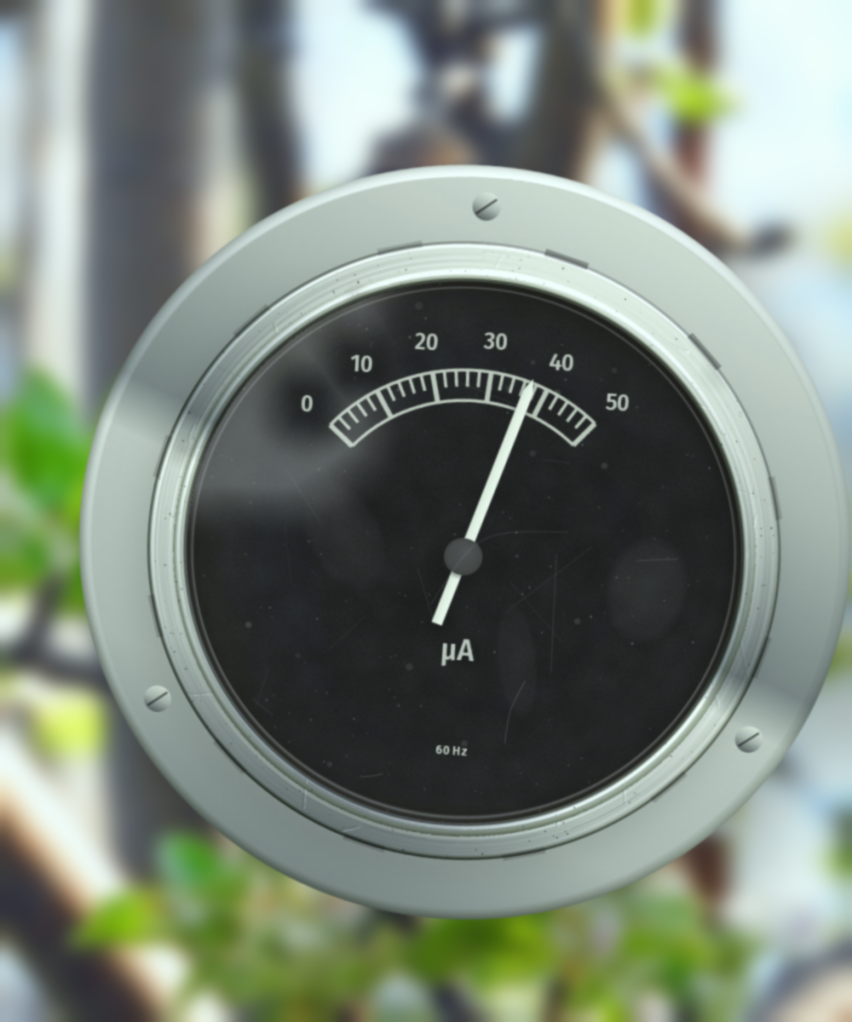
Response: 37 µA
